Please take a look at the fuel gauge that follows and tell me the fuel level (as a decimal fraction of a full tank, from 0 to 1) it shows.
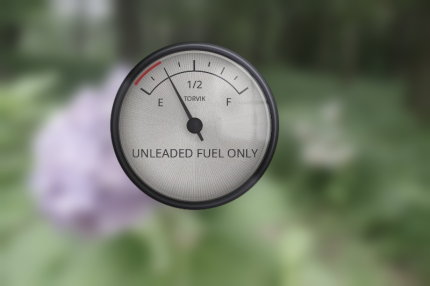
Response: 0.25
